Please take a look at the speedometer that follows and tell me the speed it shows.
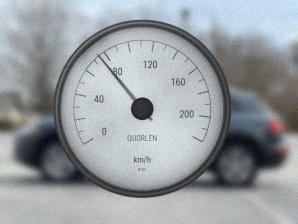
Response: 75 km/h
